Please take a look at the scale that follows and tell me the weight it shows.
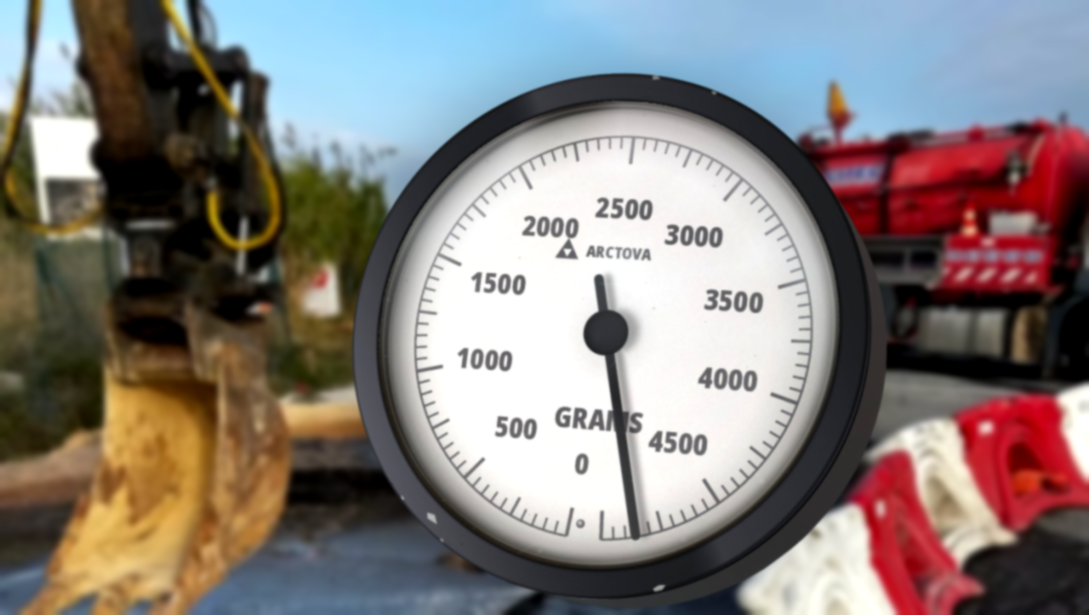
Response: 4850 g
